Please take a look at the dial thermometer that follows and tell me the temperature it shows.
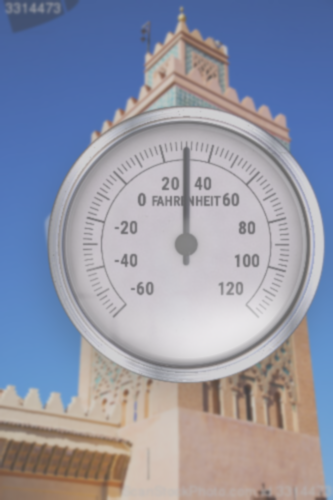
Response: 30 °F
